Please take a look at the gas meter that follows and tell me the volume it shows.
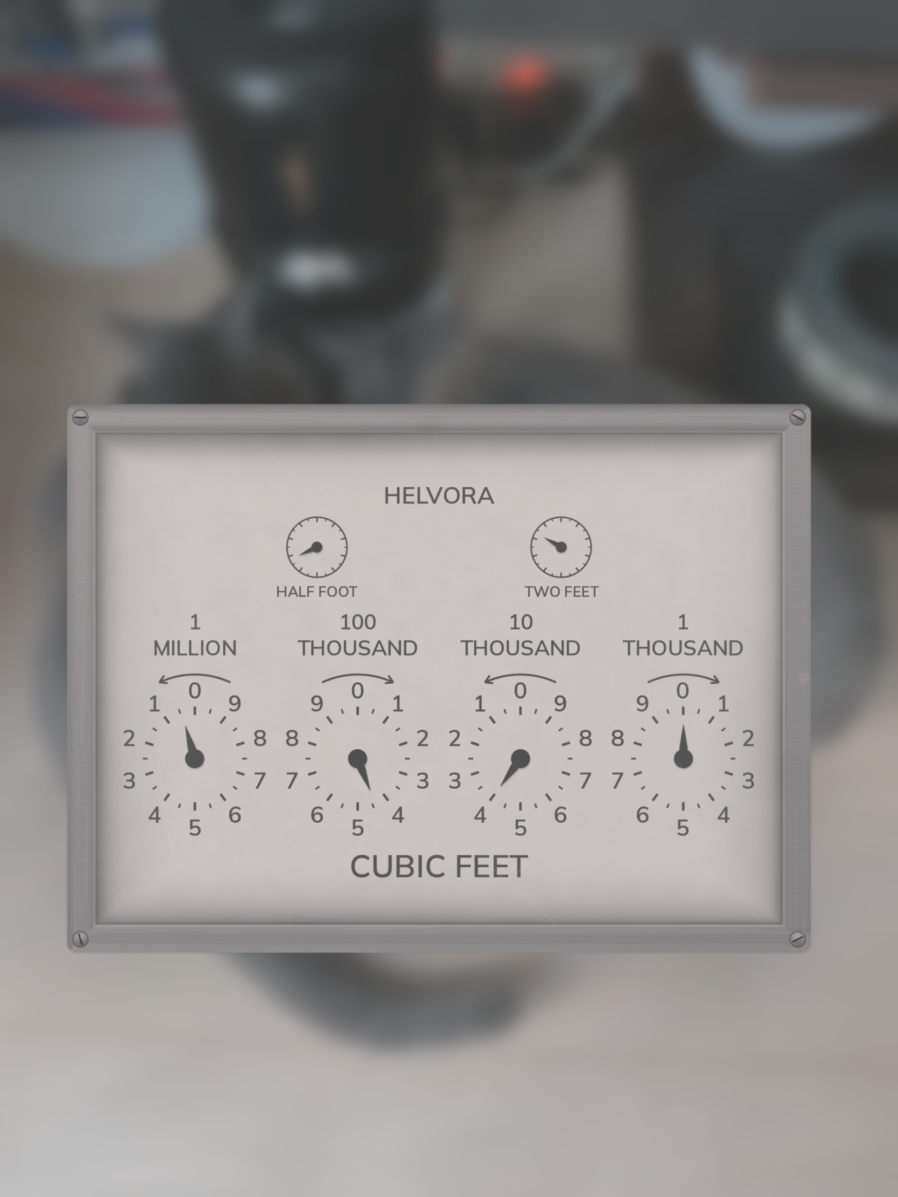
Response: 44000 ft³
